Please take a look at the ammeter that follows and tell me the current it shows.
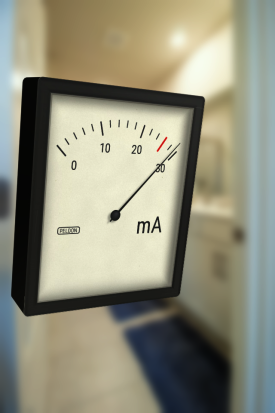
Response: 29 mA
